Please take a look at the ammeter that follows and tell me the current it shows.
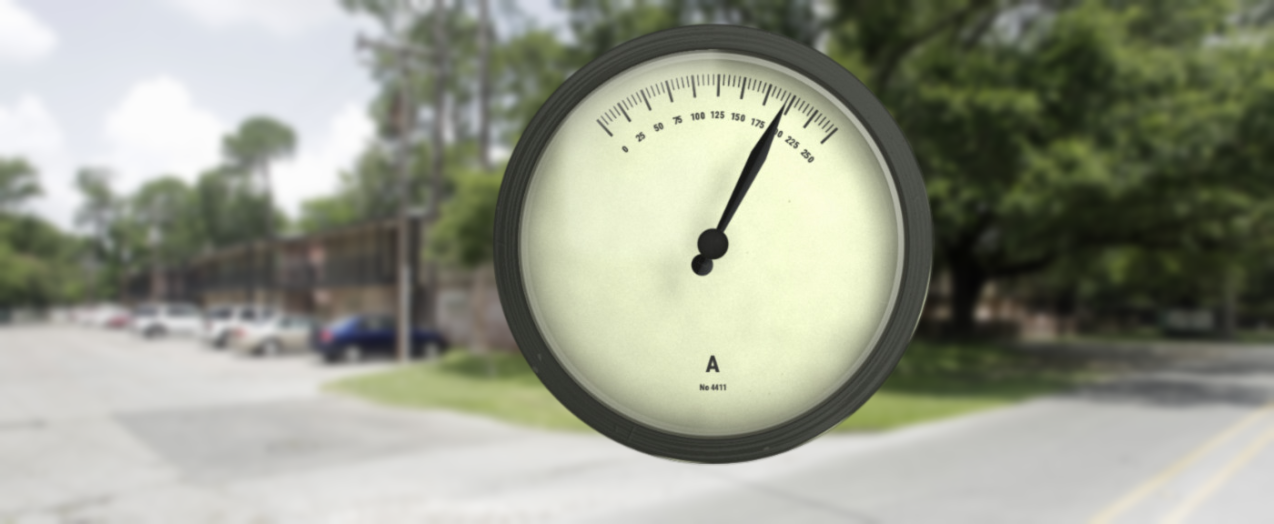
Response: 195 A
